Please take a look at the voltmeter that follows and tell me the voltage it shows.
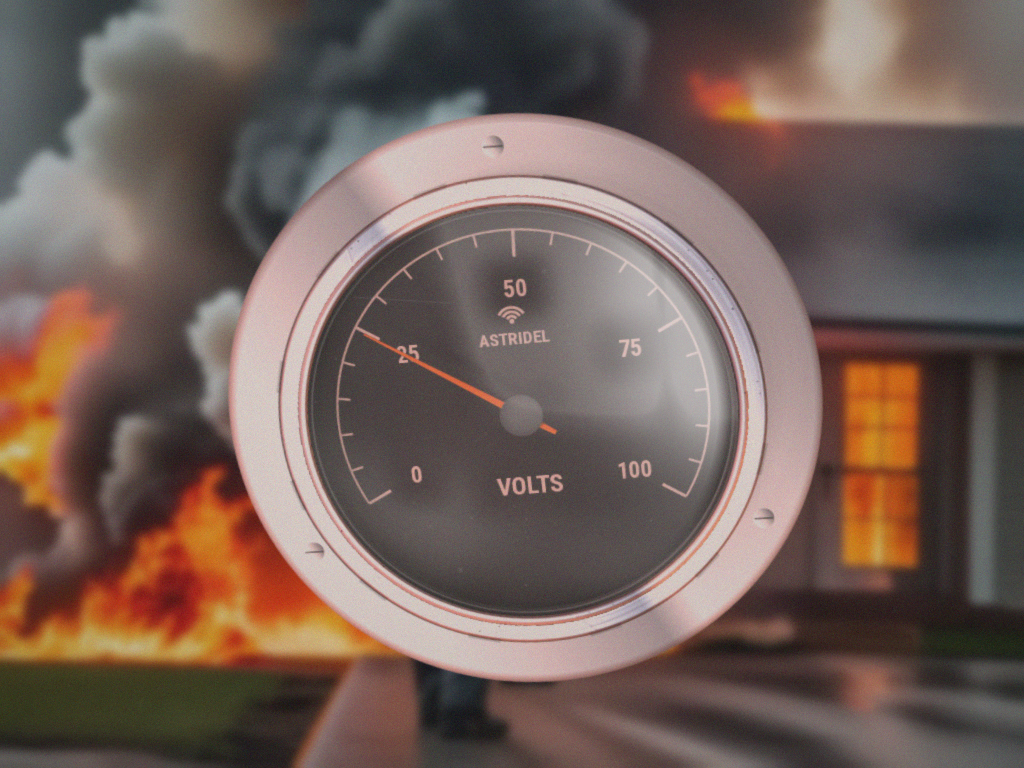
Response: 25 V
